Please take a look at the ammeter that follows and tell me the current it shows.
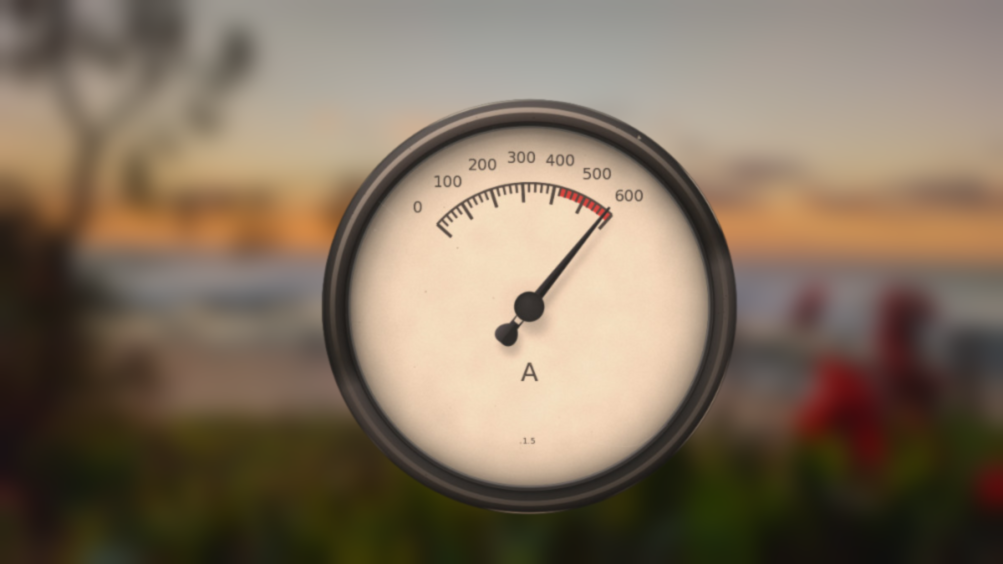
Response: 580 A
